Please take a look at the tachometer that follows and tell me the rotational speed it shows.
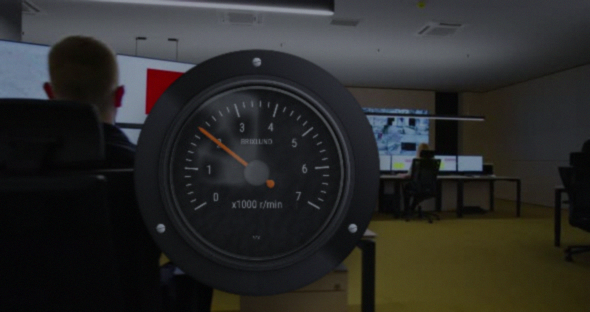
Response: 2000 rpm
